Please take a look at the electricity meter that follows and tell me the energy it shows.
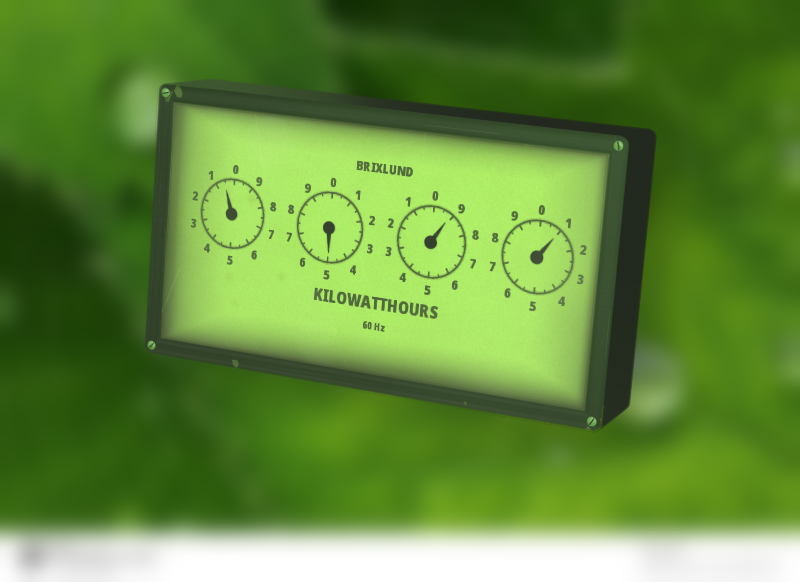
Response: 491 kWh
